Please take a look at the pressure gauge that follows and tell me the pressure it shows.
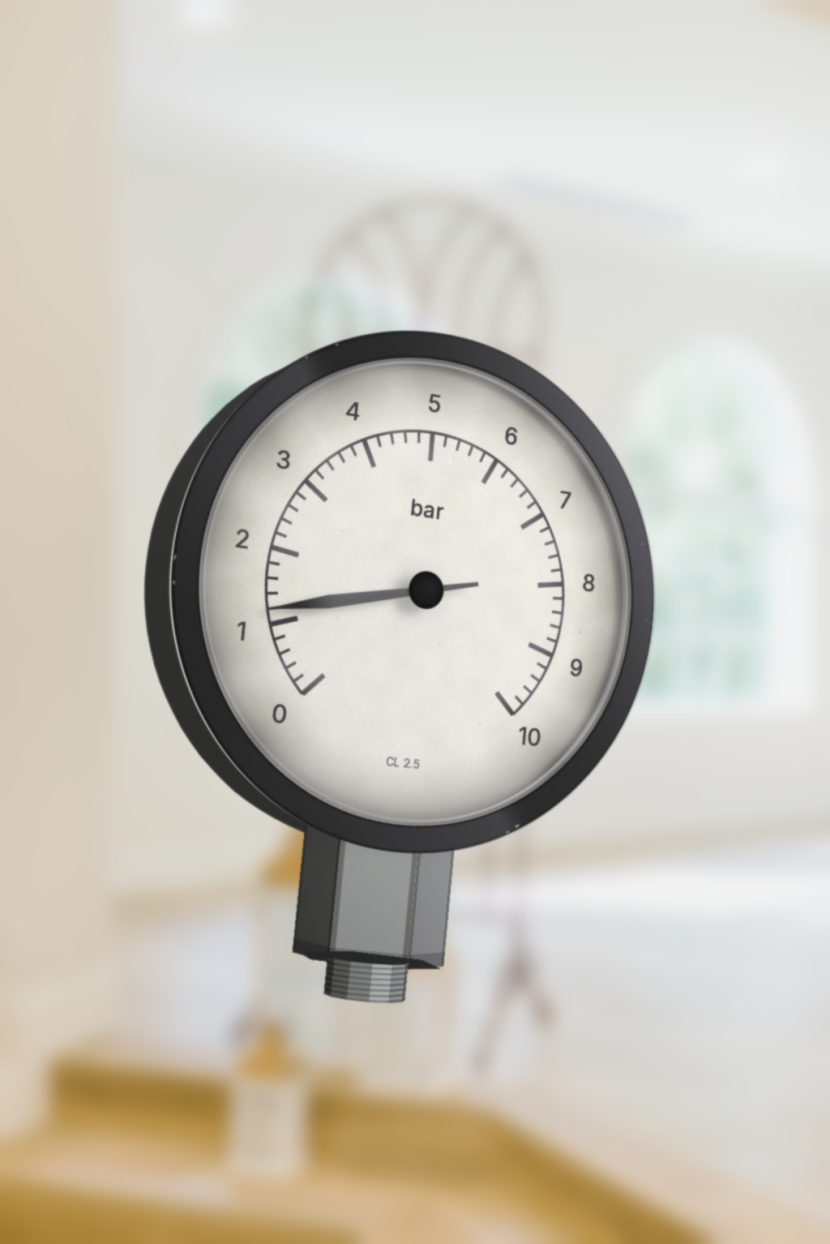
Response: 1.2 bar
